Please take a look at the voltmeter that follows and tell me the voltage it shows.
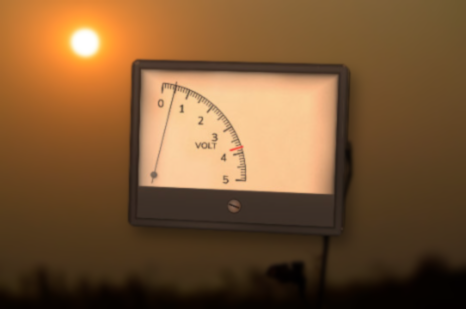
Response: 0.5 V
